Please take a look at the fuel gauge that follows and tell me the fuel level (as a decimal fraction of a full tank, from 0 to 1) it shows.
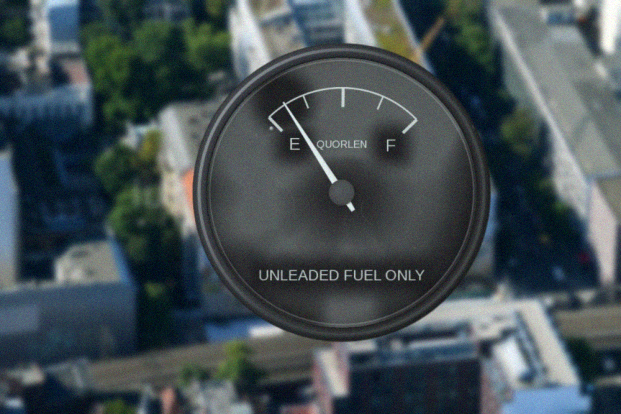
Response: 0.125
